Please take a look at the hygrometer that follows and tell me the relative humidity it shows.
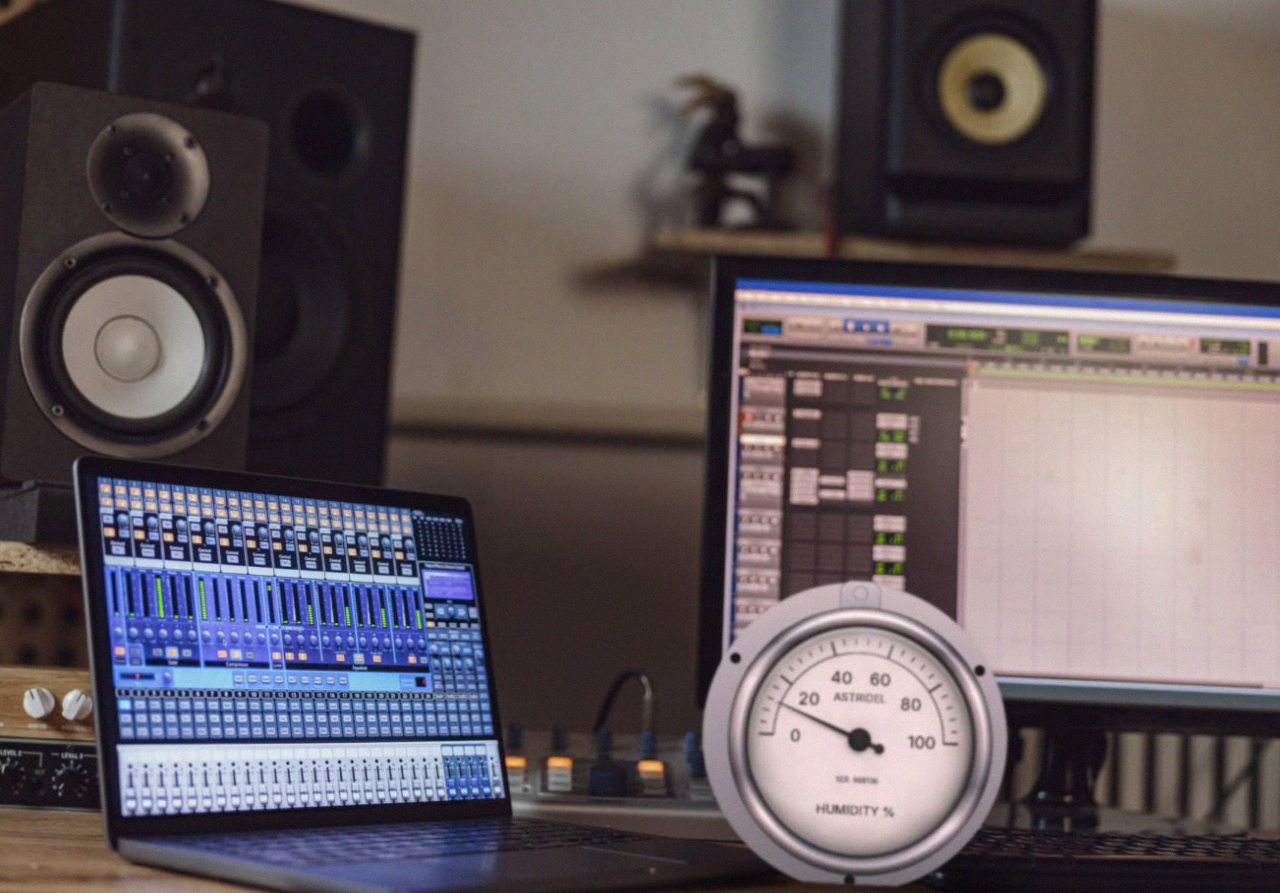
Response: 12 %
